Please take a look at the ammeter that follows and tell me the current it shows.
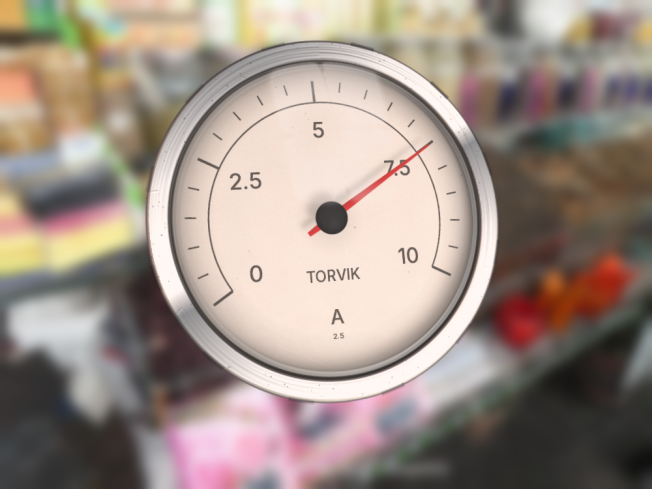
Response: 7.5 A
